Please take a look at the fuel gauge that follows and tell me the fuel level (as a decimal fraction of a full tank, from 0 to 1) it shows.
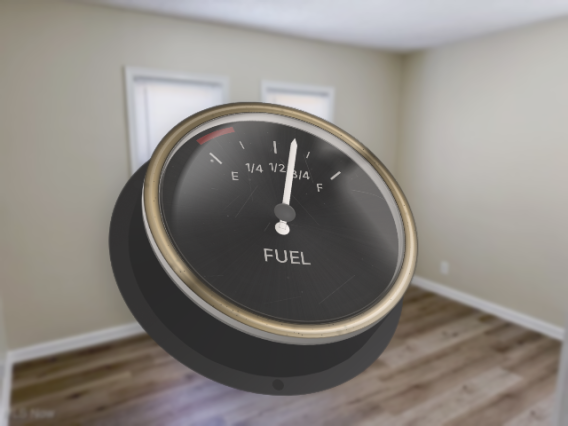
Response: 0.625
